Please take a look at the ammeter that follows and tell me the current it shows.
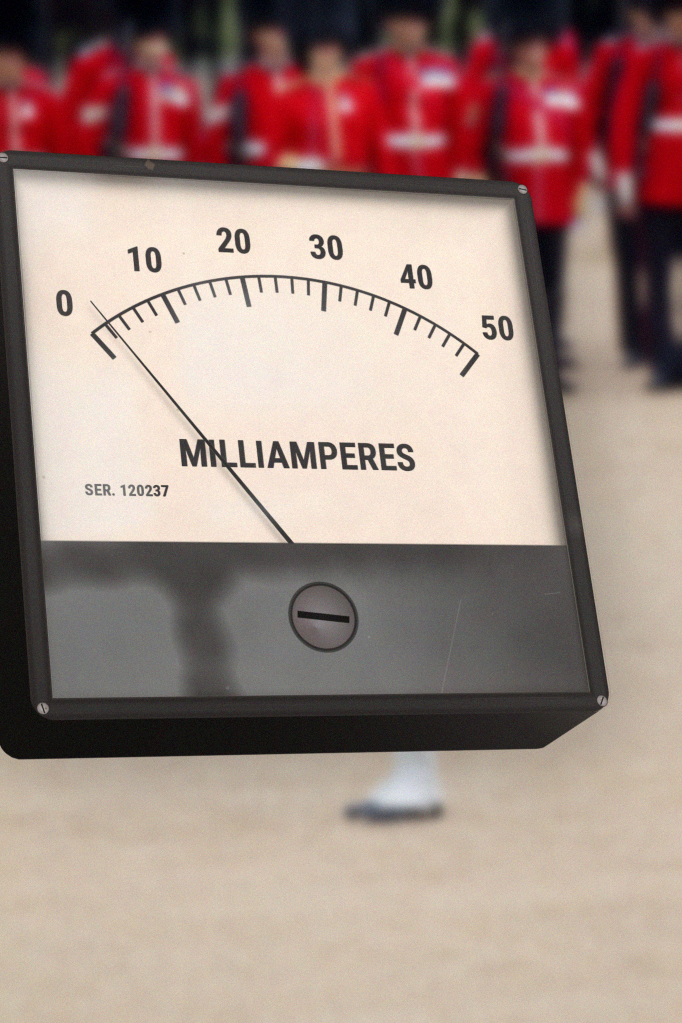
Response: 2 mA
